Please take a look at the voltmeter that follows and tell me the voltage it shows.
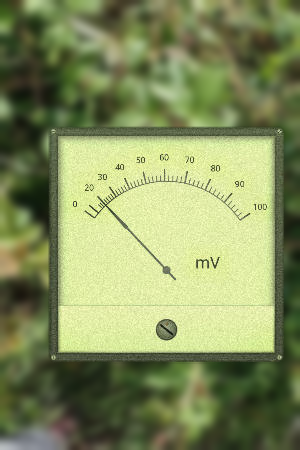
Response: 20 mV
